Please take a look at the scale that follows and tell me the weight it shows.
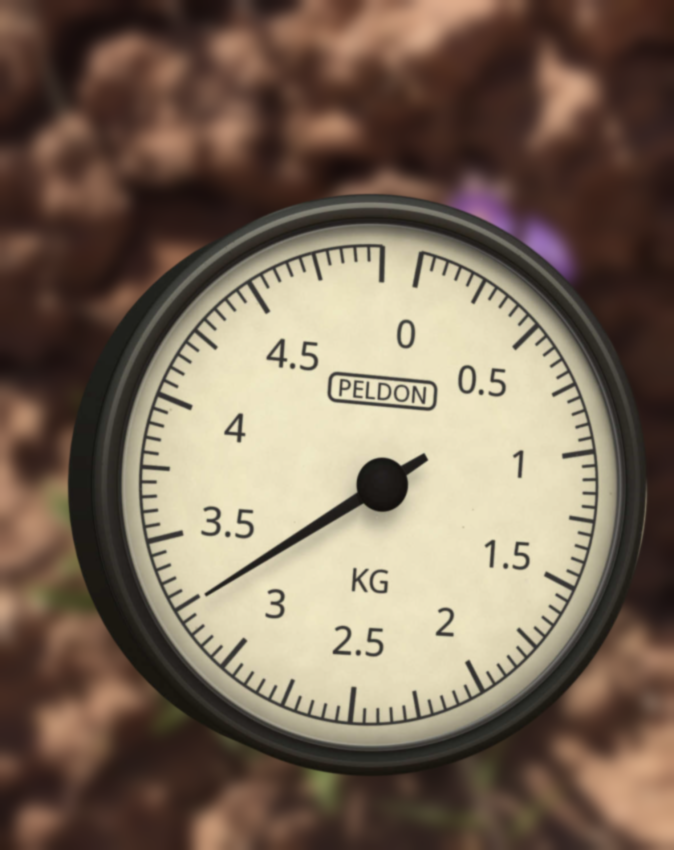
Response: 3.25 kg
